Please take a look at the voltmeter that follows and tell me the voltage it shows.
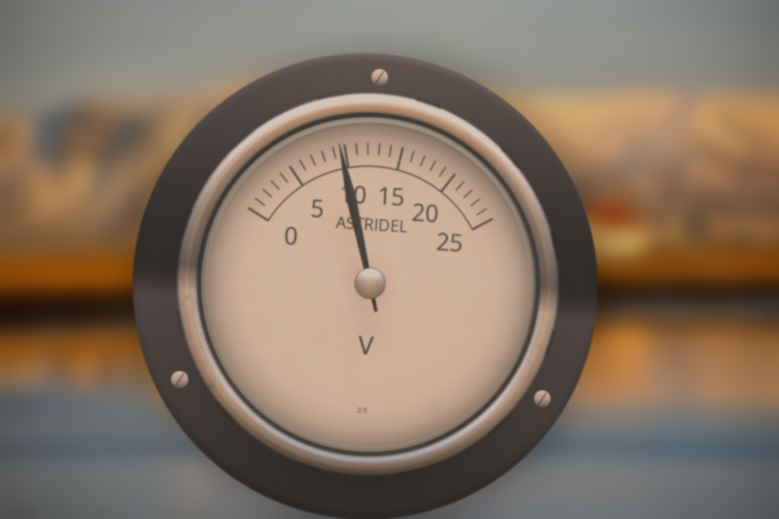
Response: 9.5 V
